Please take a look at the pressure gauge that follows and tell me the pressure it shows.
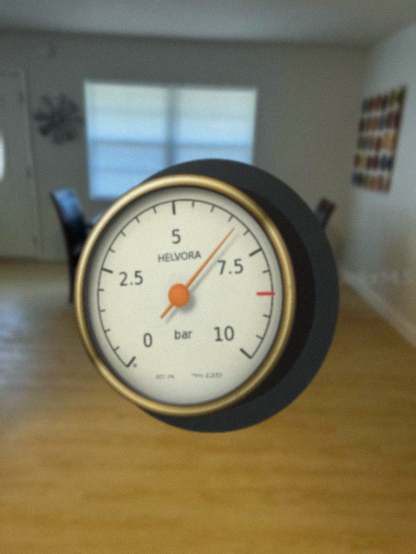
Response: 6.75 bar
